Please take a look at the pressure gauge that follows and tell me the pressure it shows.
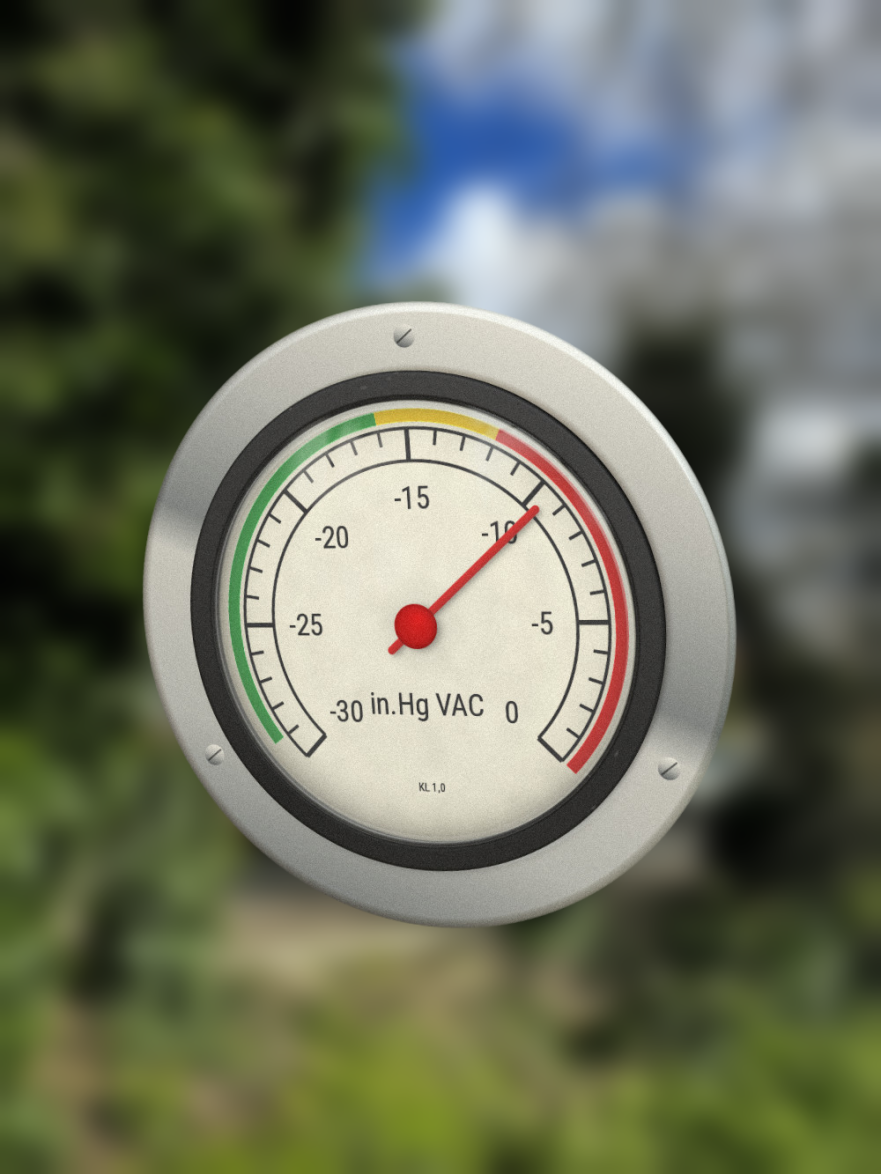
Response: -9.5 inHg
